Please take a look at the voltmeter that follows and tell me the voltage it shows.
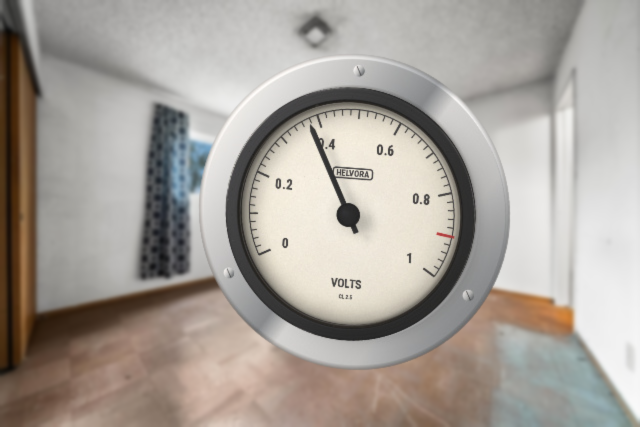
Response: 0.38 V
